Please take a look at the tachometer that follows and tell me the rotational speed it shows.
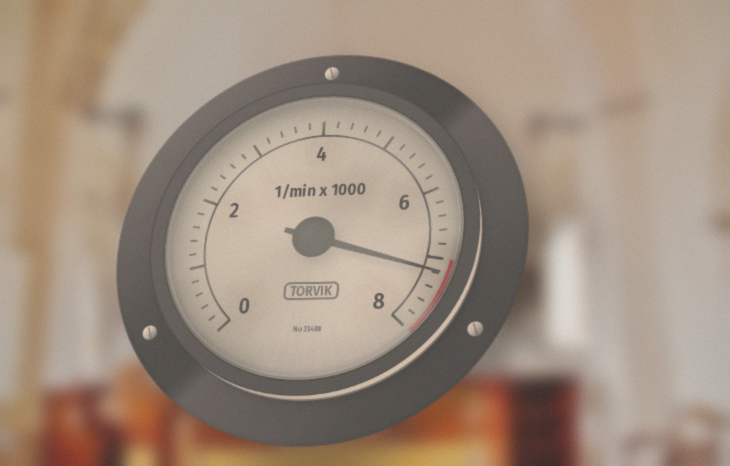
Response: 7200 rpm
